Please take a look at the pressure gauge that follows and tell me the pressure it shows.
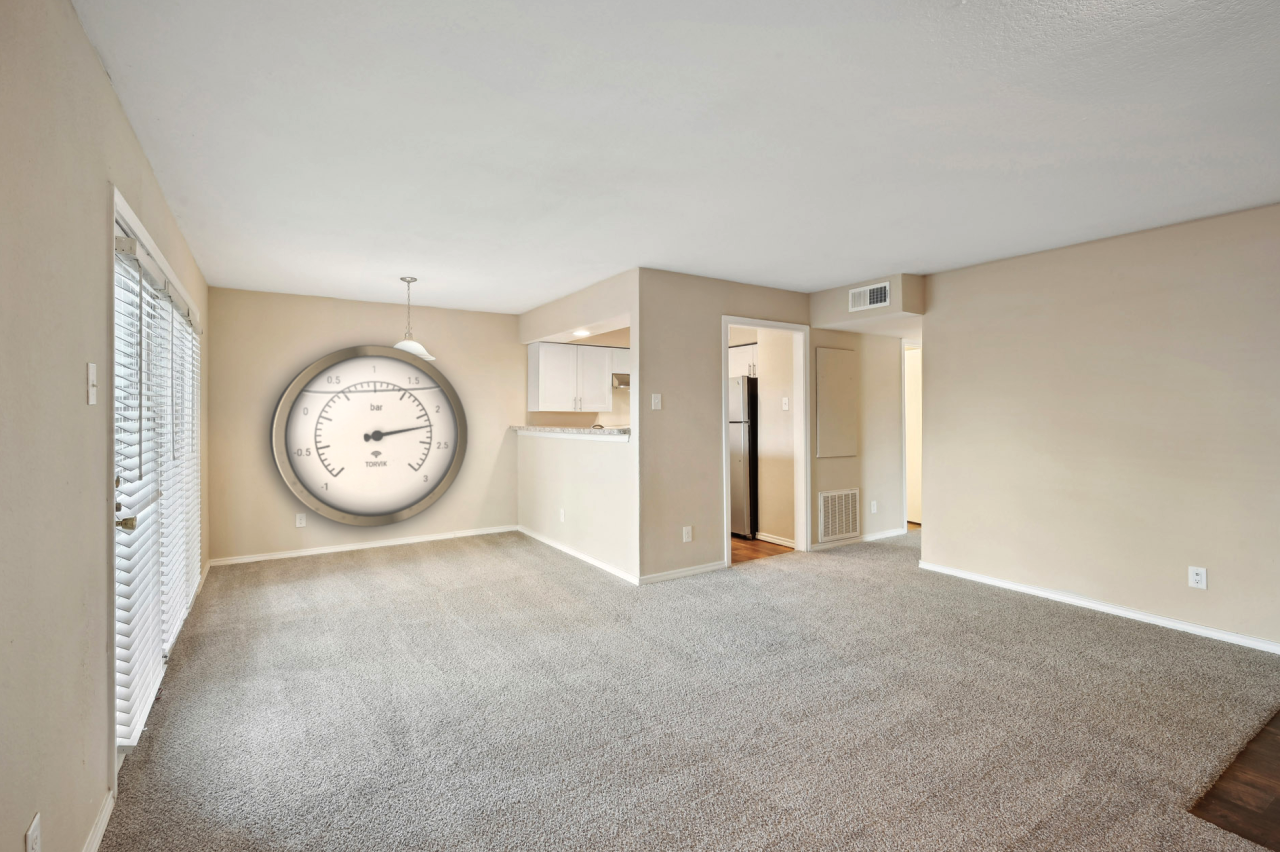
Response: 2.2 bar
